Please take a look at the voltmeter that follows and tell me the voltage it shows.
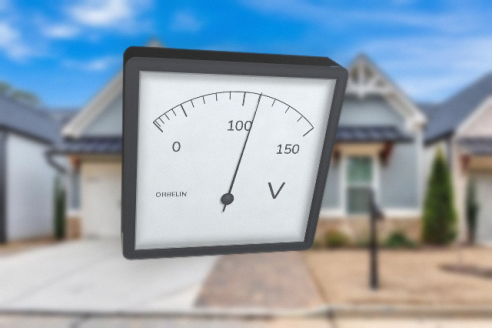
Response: 110 V
